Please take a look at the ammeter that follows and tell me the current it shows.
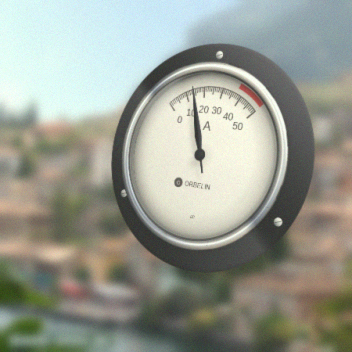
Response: 15 A
